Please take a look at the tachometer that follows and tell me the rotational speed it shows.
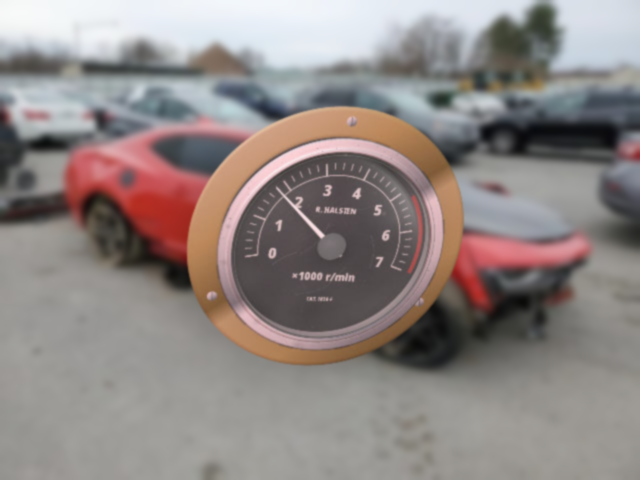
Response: 1800 rpm
